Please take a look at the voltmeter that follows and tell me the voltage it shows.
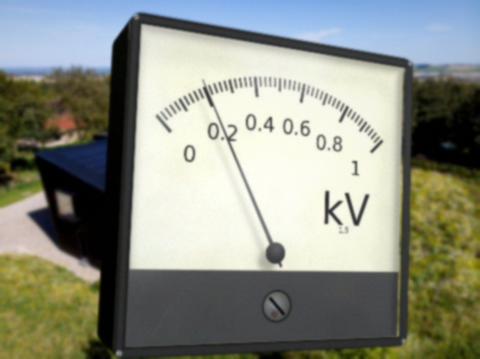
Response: 0.2 kV
